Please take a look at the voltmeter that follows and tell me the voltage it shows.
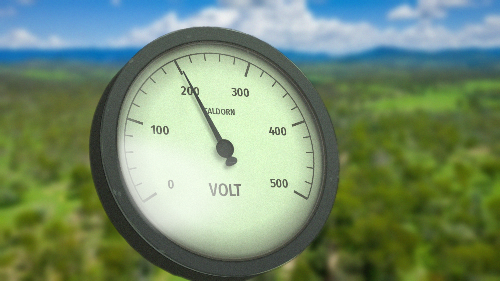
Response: 200 V
